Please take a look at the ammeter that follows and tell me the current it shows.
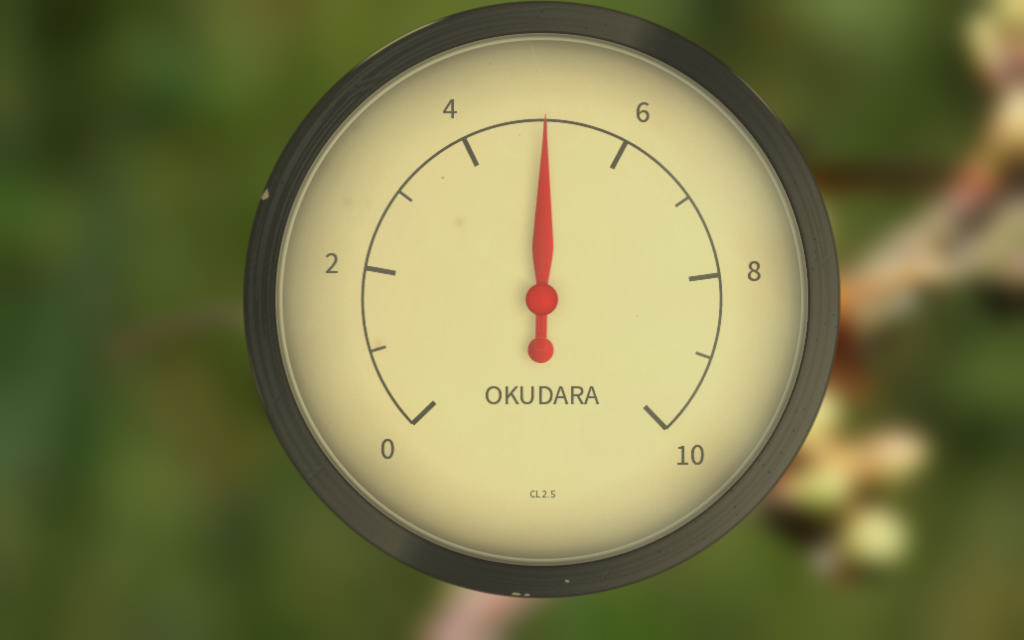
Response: 5 A
